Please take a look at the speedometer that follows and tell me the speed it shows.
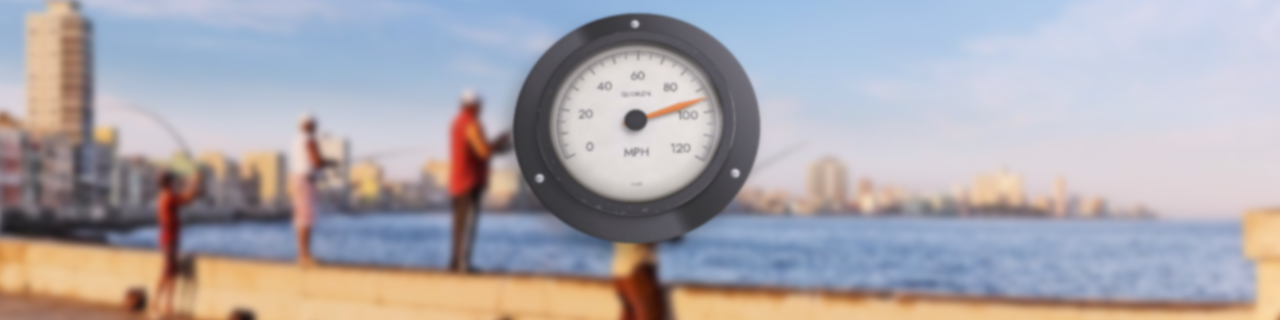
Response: 95 mph
